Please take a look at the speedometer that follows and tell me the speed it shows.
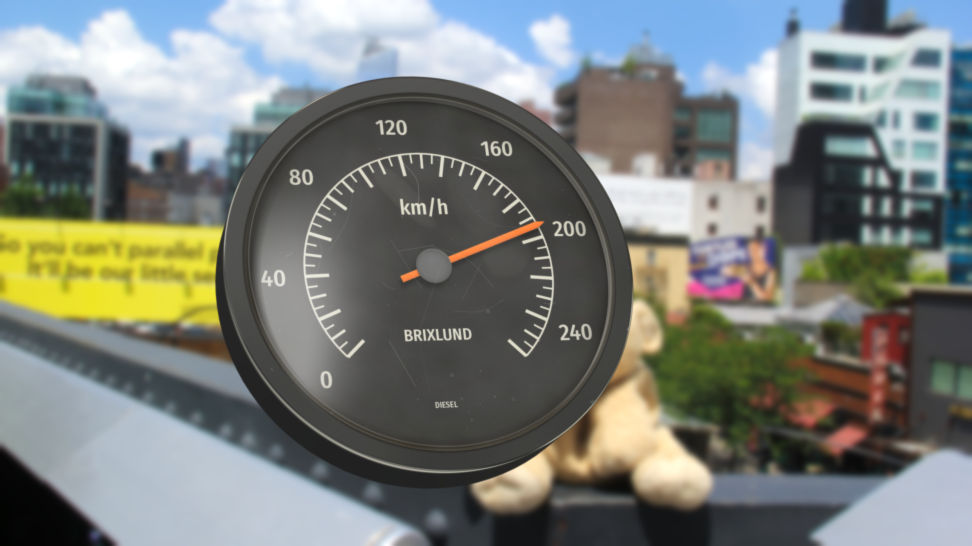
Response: 195 km/h
